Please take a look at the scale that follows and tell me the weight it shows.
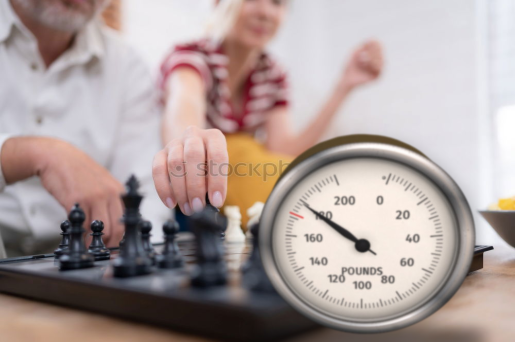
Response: 180 lb
